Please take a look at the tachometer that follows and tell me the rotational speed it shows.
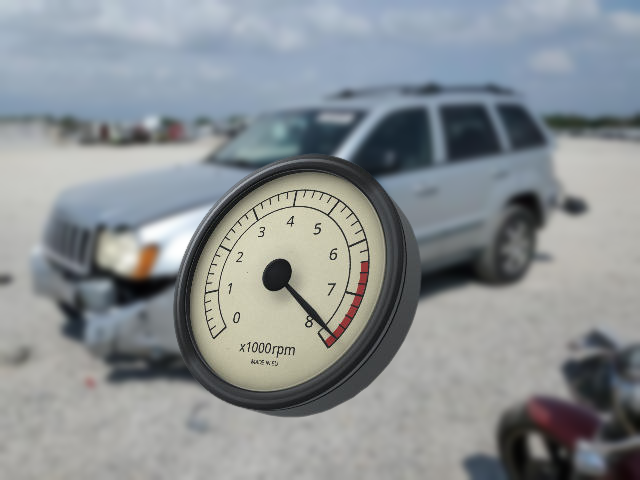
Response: 7800 rpm
